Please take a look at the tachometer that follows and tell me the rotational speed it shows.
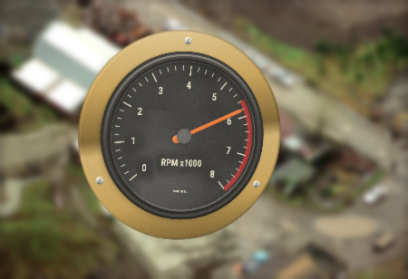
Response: 5800 rpm
